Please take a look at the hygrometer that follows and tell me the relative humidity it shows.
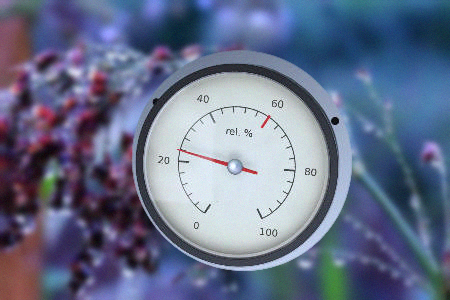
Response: 24 %
